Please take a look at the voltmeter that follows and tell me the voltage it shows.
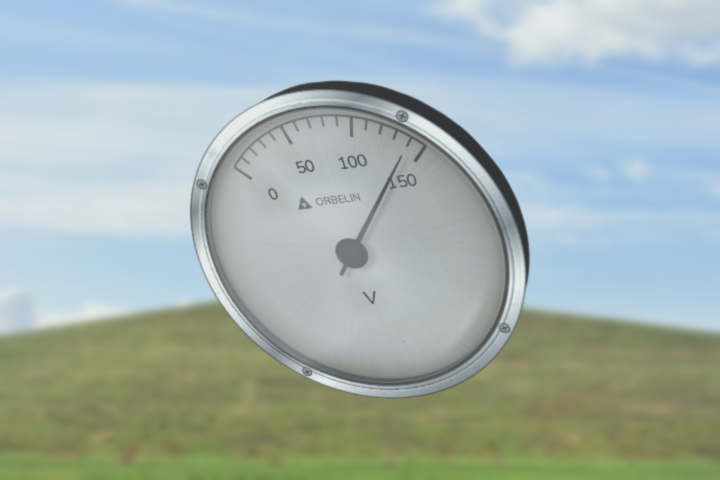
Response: 140 V
